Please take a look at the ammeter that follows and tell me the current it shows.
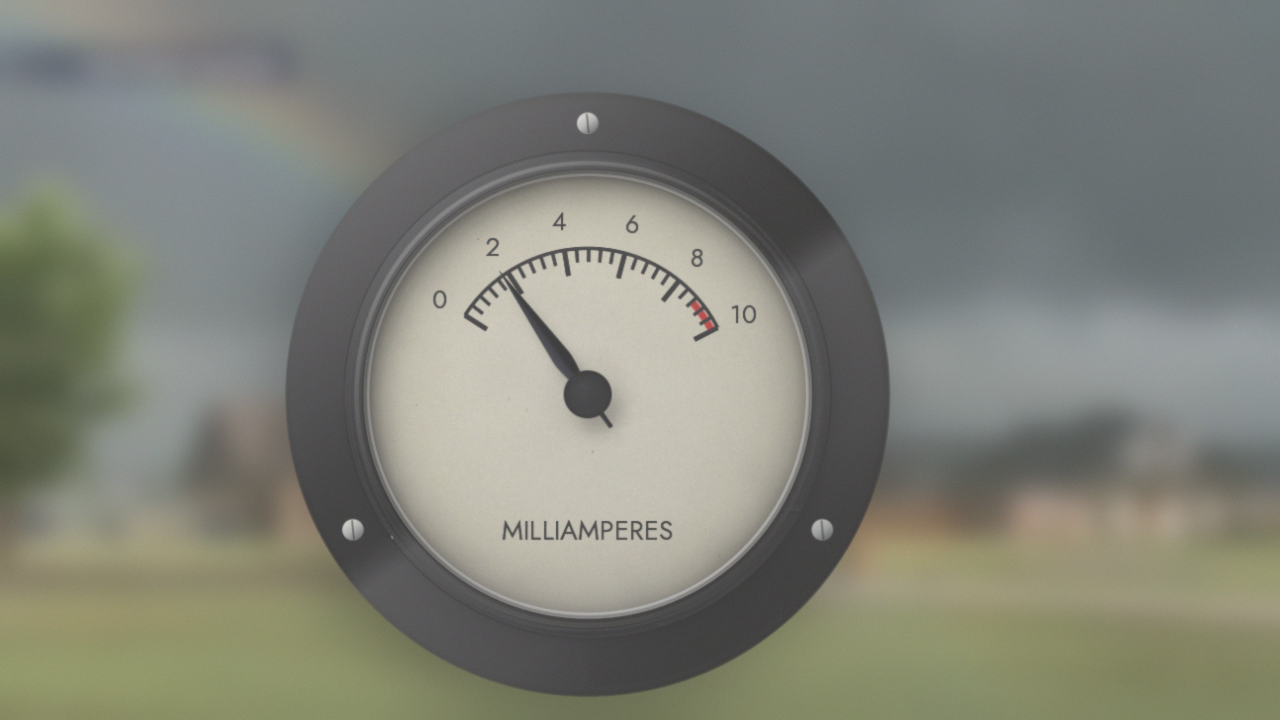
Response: 1.8 mA
